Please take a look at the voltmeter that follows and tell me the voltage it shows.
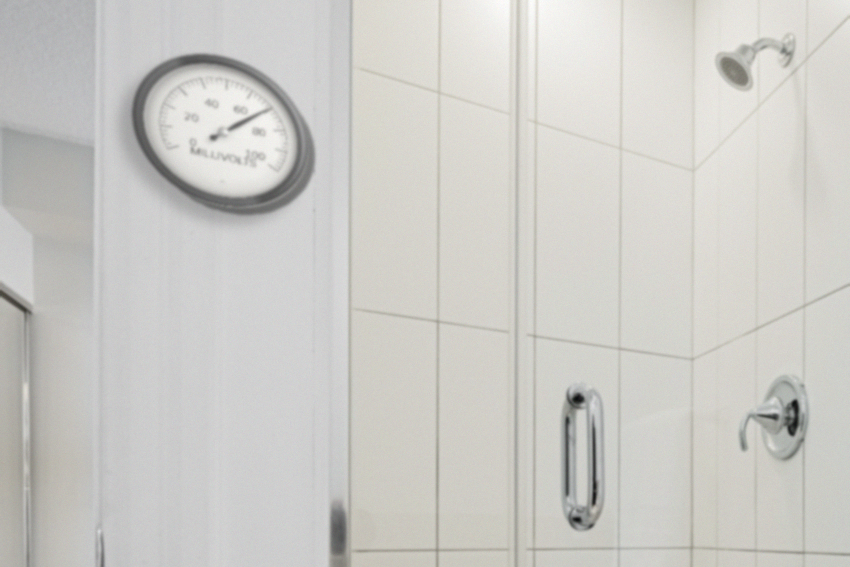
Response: 70 mV
